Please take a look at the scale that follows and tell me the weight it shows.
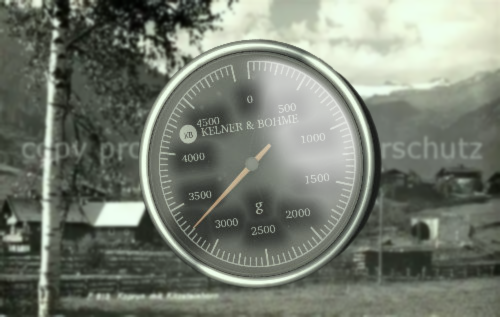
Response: 3250 g
